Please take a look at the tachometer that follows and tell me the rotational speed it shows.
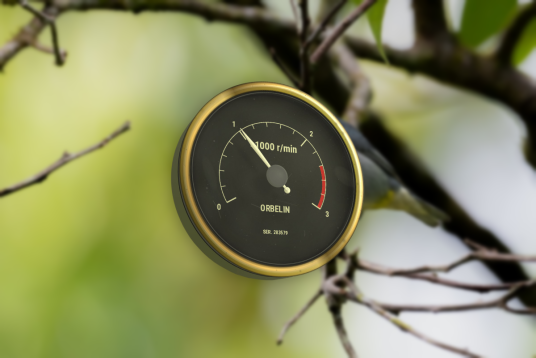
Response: 1000 rpm
